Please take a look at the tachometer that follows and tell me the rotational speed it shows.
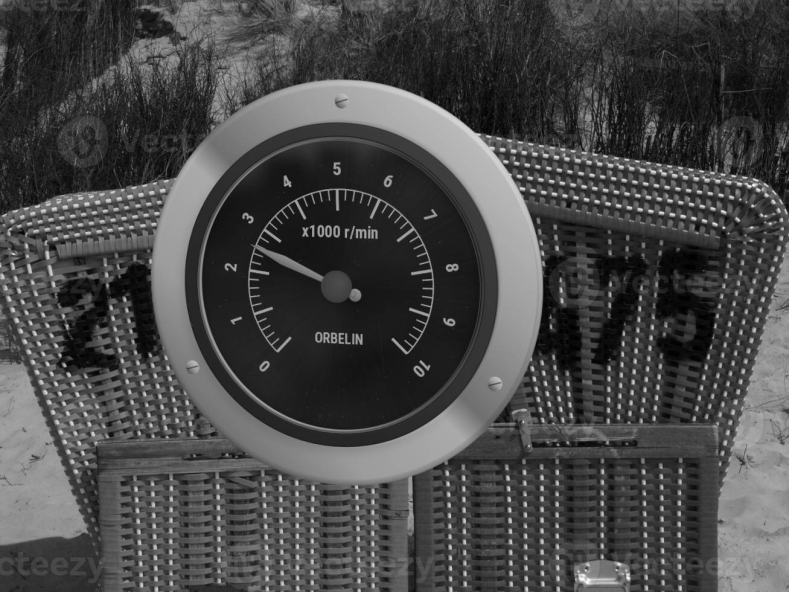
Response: 2600 rpm
